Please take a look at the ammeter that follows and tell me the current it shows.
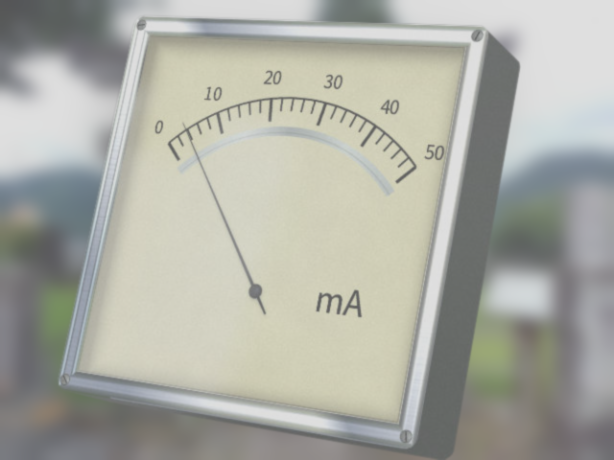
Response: 4 mA
